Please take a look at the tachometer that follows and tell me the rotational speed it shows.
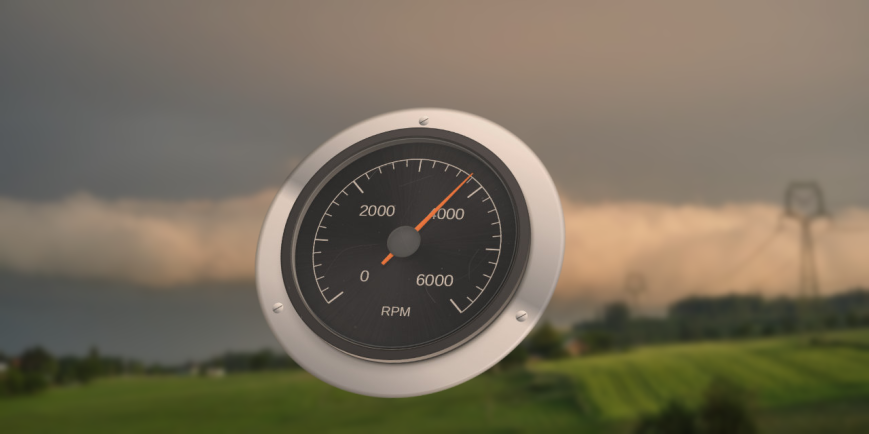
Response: 3800 rpm
